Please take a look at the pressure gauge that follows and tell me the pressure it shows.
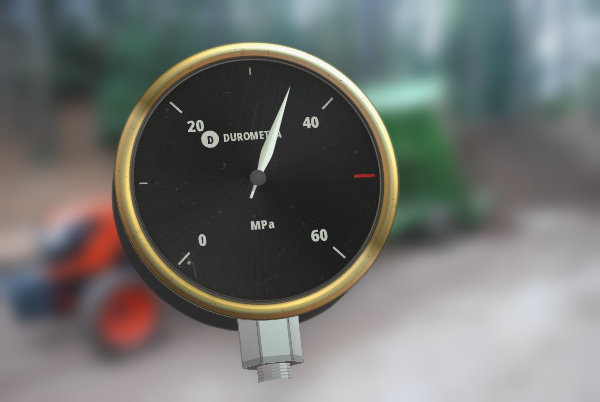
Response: 35 MPa
